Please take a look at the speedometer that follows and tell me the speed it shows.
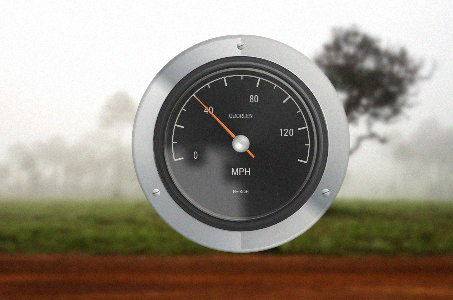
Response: 40 mph
